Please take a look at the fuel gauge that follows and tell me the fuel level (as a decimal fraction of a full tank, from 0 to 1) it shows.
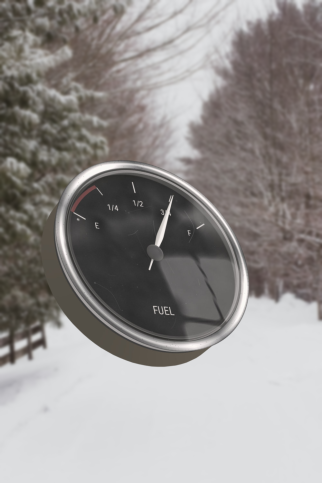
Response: 0.75
